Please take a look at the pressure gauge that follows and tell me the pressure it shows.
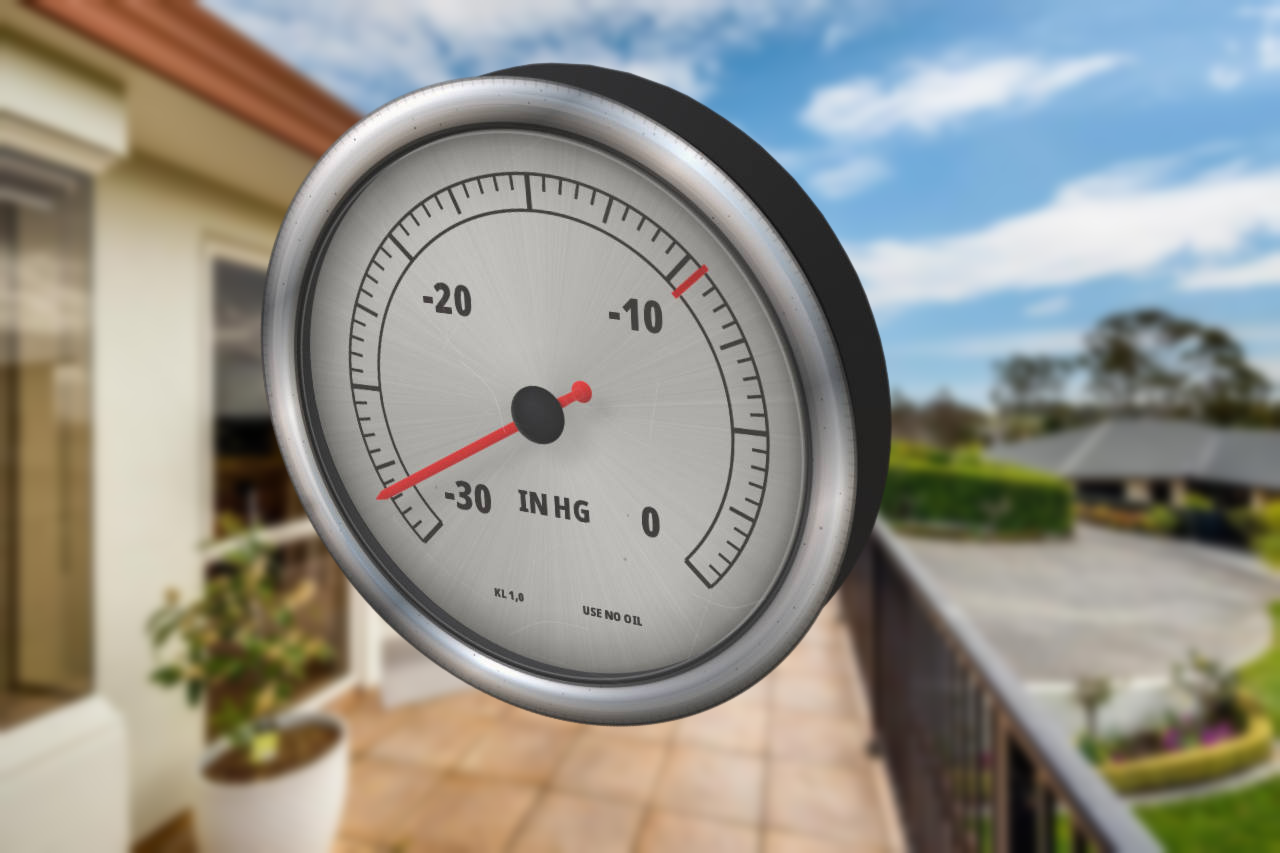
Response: -28.25 inHg
